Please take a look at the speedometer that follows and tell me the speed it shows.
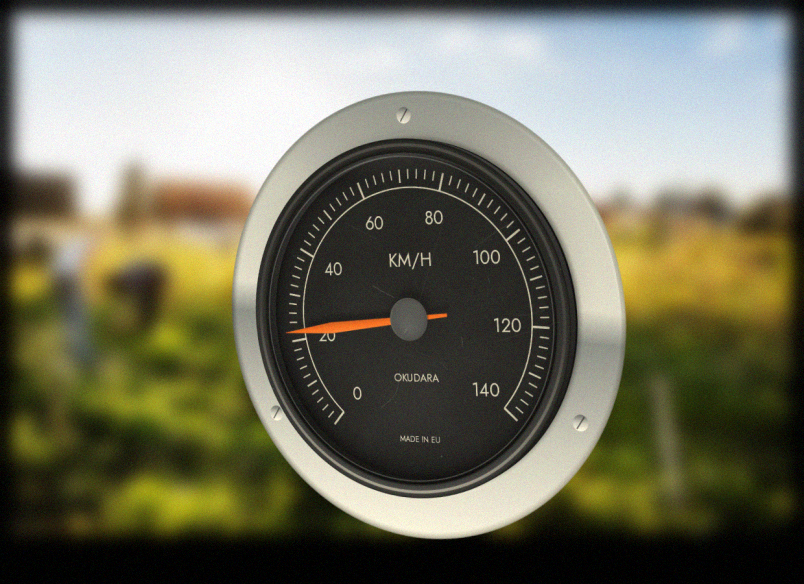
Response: 22 km/h
